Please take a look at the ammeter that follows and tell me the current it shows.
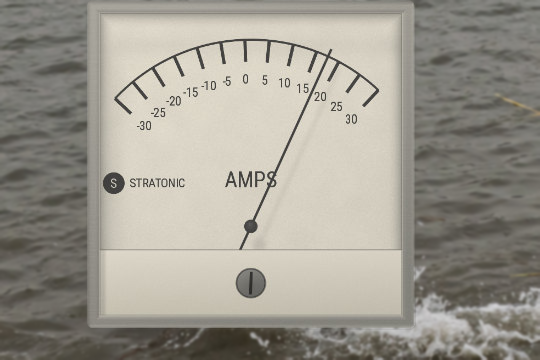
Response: 17.5 A
